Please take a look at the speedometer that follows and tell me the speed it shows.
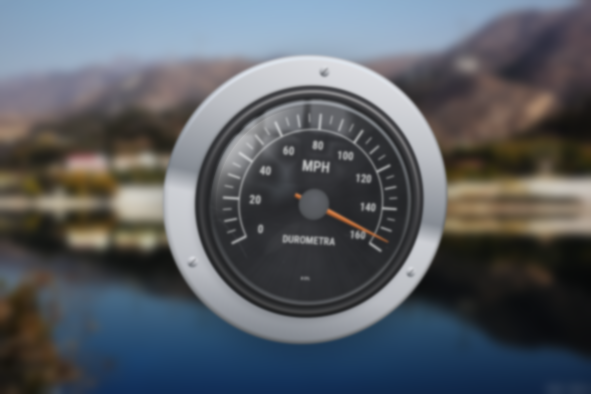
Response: 155 mph
